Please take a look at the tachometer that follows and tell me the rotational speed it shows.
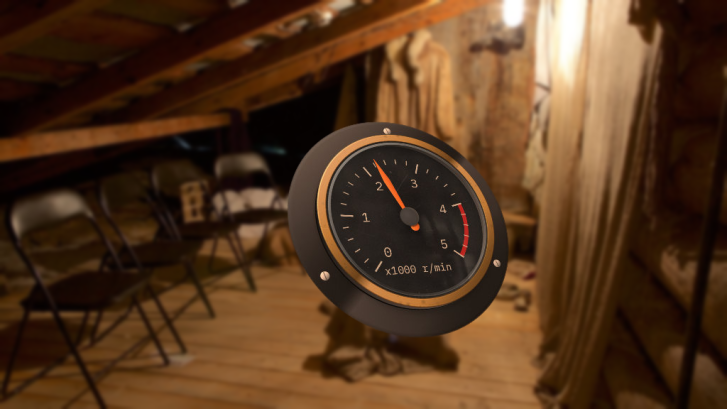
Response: 2200 rpm
